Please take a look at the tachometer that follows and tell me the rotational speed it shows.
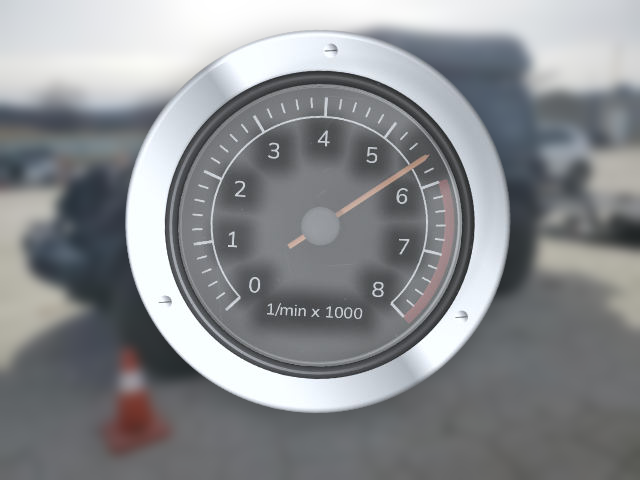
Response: 5600 rpm
